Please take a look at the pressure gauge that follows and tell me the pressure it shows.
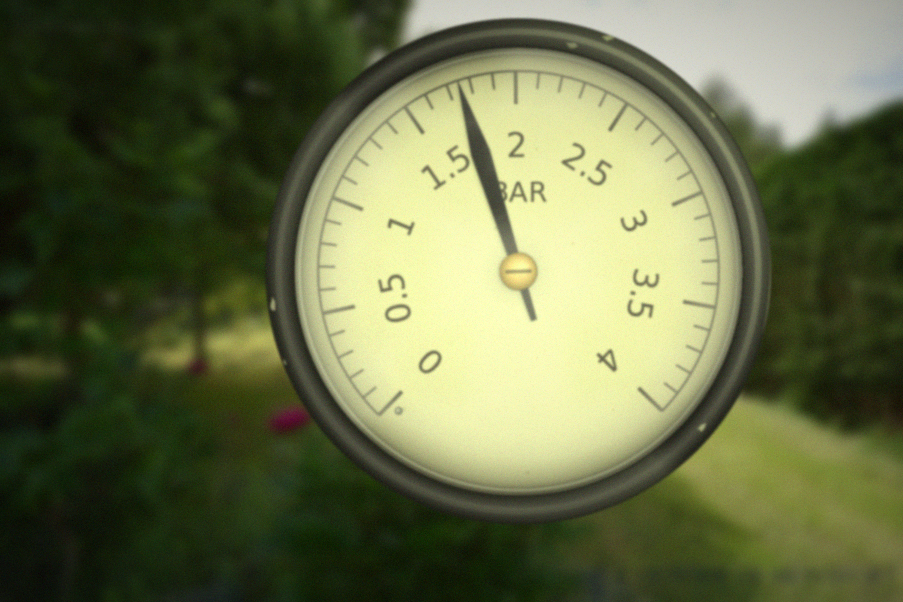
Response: 1.75 bar
